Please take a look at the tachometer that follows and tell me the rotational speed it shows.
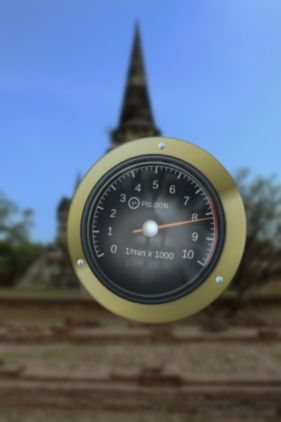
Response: 8200 rpm
